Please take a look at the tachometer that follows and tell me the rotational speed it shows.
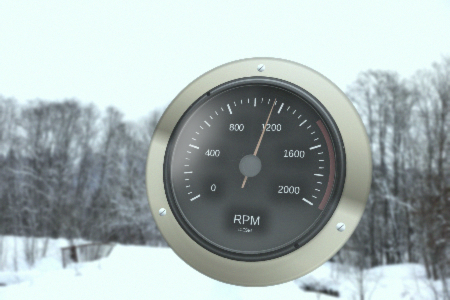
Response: 1150 rpm
